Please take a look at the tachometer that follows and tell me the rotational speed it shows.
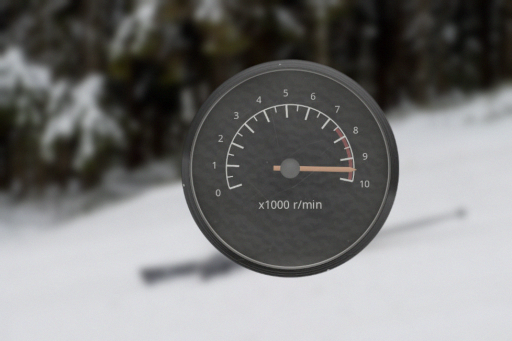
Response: 9500 rpm
